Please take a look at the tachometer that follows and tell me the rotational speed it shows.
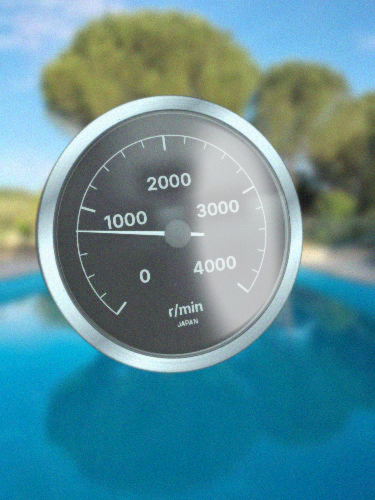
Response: 800 rpm
